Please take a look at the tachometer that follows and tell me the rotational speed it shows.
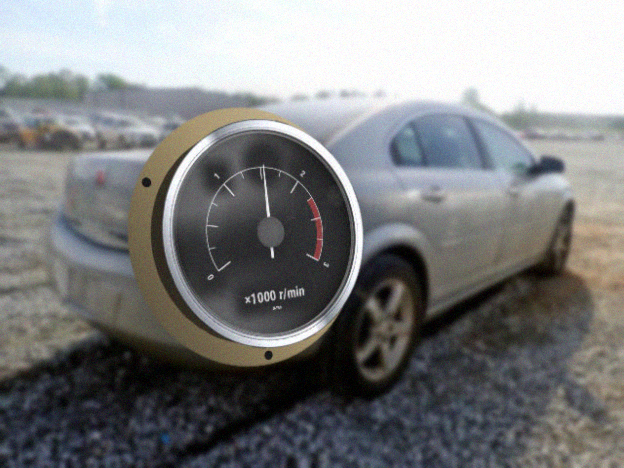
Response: 1500 rpm
